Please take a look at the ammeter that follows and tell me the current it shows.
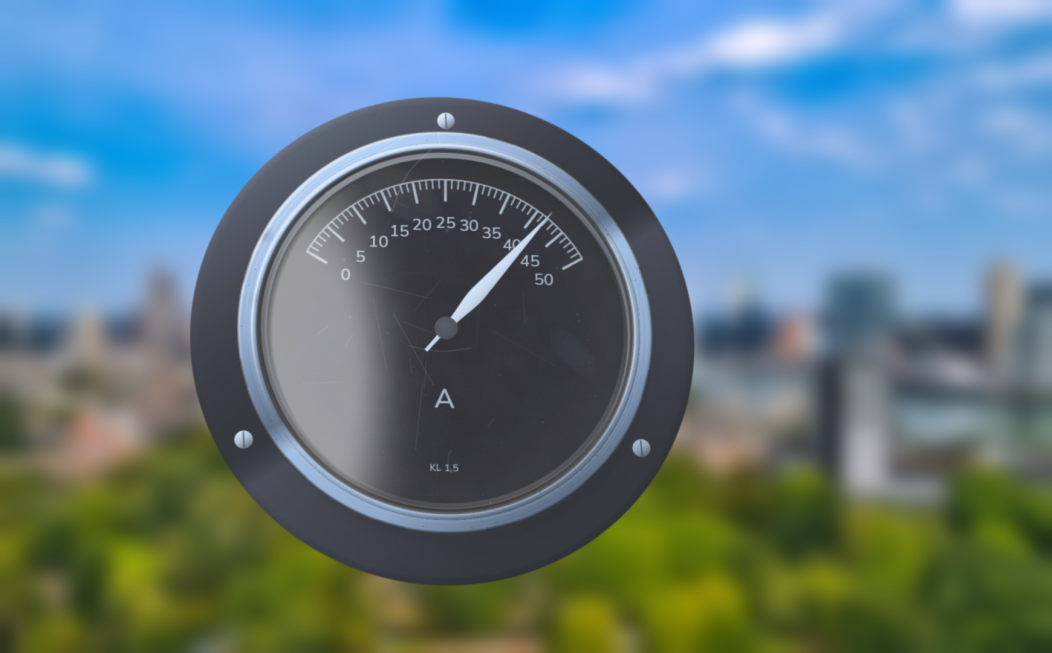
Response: 42 A
